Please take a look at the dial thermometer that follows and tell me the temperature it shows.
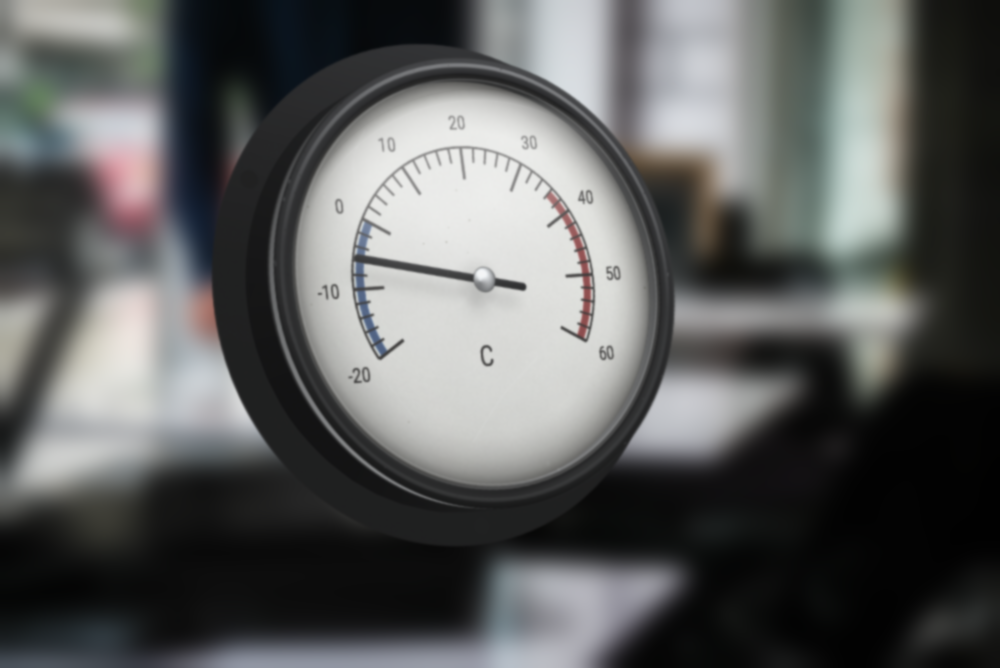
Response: -6 °C
